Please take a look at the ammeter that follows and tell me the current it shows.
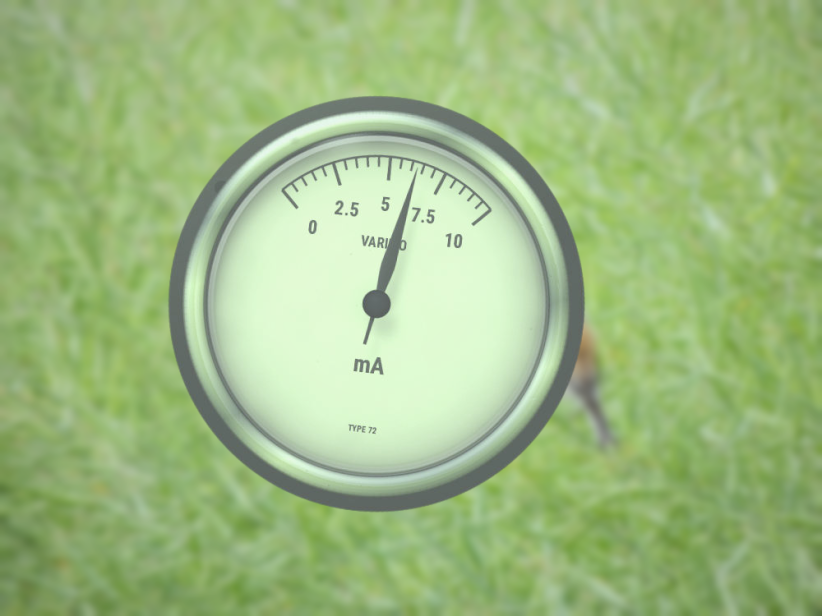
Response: 6.25 mA
